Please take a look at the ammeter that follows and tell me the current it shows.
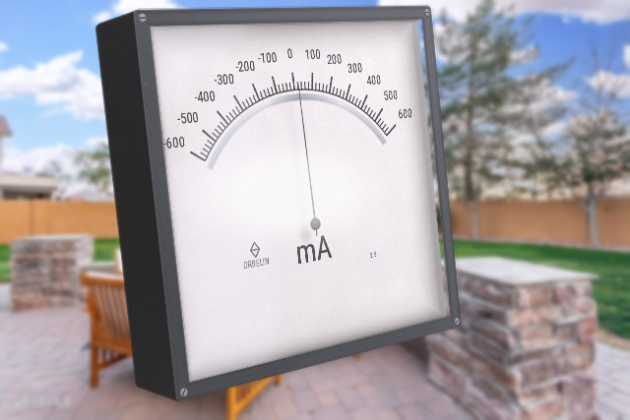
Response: 0 mA
